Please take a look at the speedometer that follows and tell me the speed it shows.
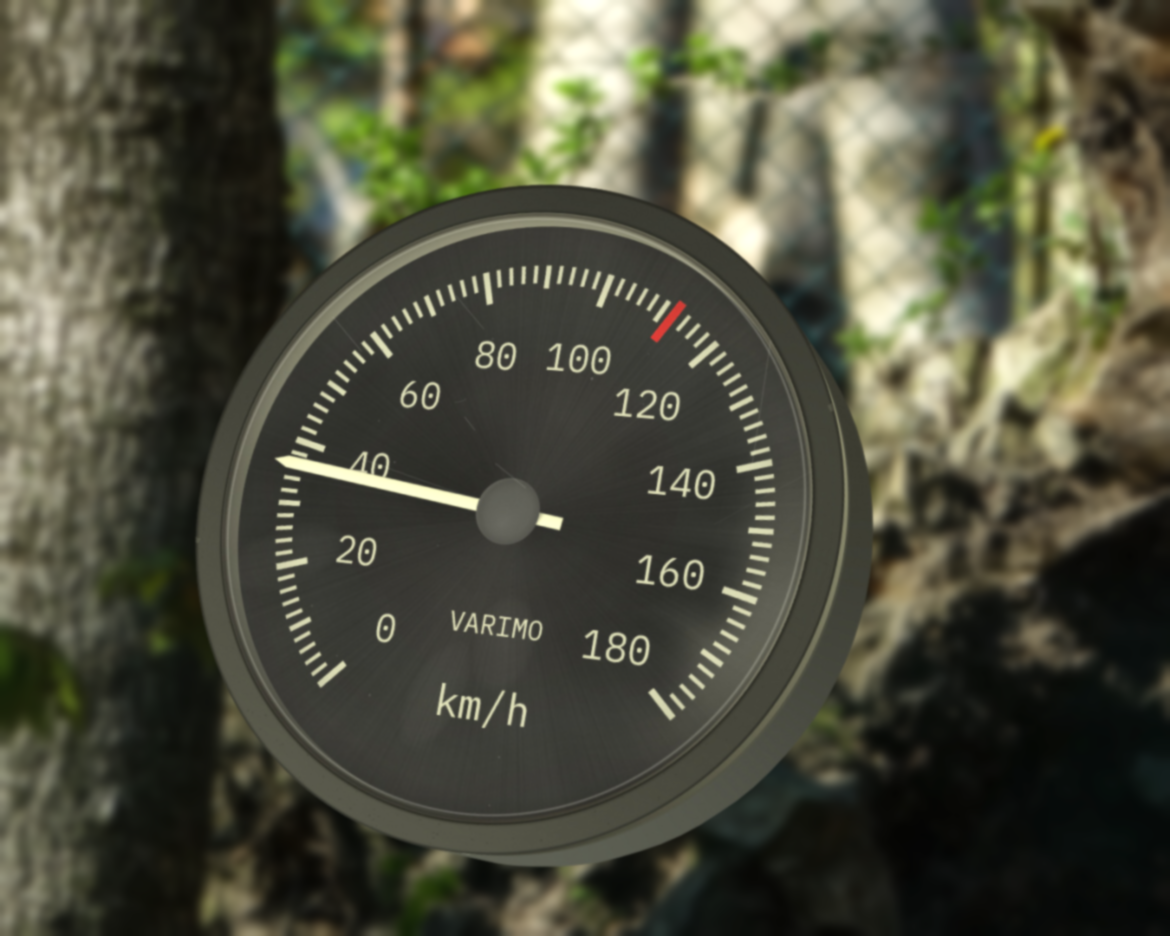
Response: 36 km/h
